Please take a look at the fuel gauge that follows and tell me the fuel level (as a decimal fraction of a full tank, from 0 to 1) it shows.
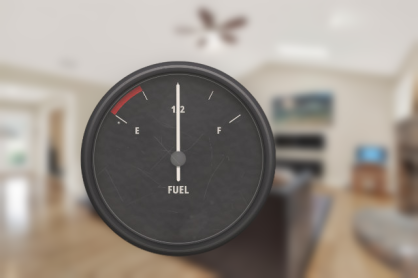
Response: 0.5
